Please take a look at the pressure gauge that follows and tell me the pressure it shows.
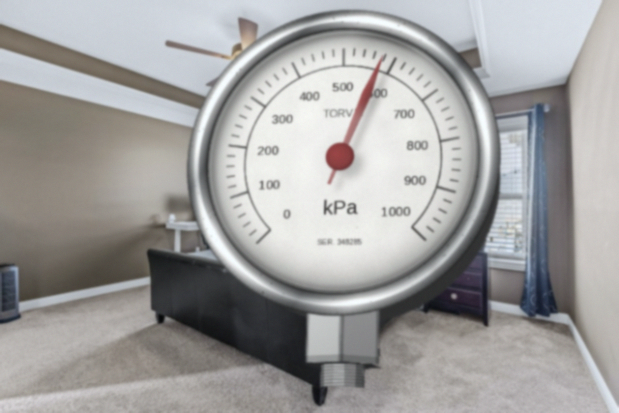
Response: 580 kPa
